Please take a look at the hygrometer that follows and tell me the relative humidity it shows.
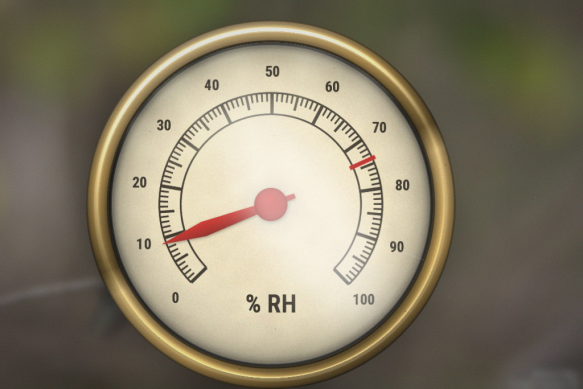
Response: 9 %
